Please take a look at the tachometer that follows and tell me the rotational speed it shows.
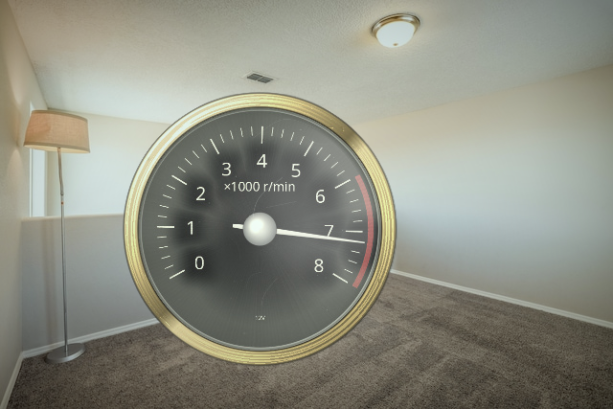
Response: 7200 rpm
